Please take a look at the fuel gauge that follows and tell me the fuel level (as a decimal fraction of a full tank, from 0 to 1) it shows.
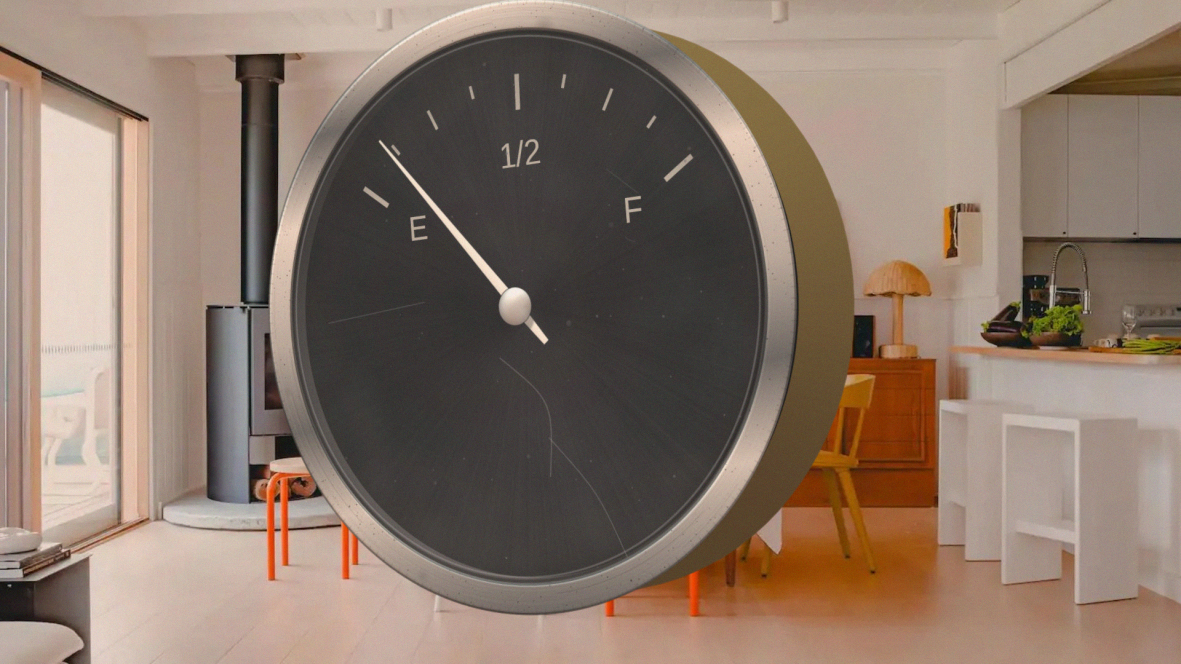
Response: 0.125
